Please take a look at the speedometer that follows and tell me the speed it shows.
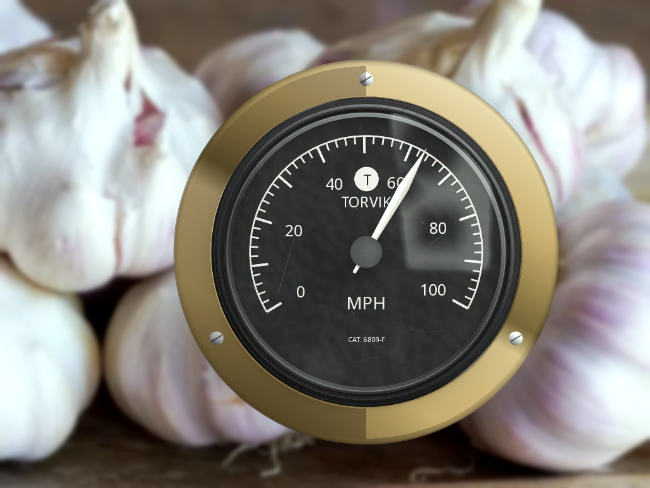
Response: 63 mph
